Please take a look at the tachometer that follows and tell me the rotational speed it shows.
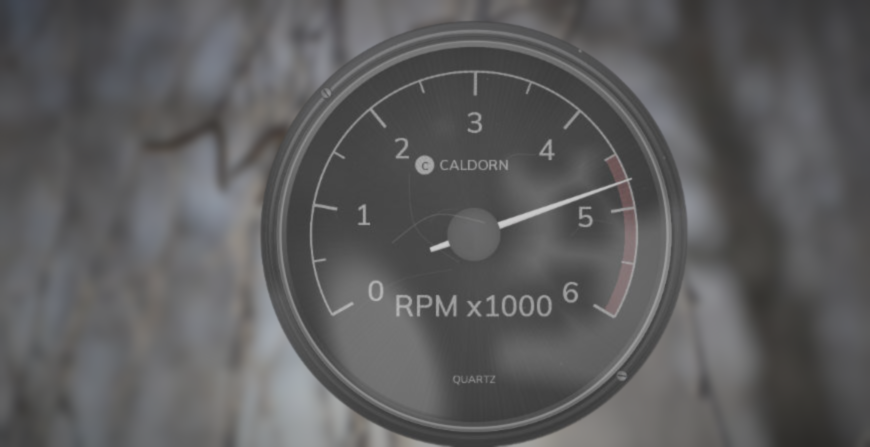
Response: 4750 rpm
